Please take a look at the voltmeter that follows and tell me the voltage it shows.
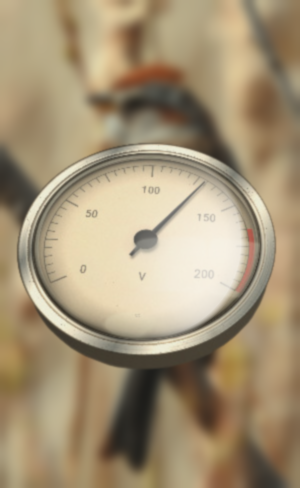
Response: 130 V
